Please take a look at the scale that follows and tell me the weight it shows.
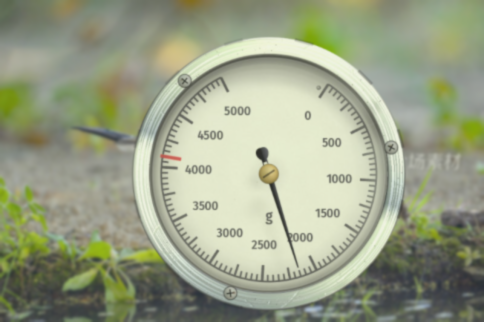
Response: 2150 g
